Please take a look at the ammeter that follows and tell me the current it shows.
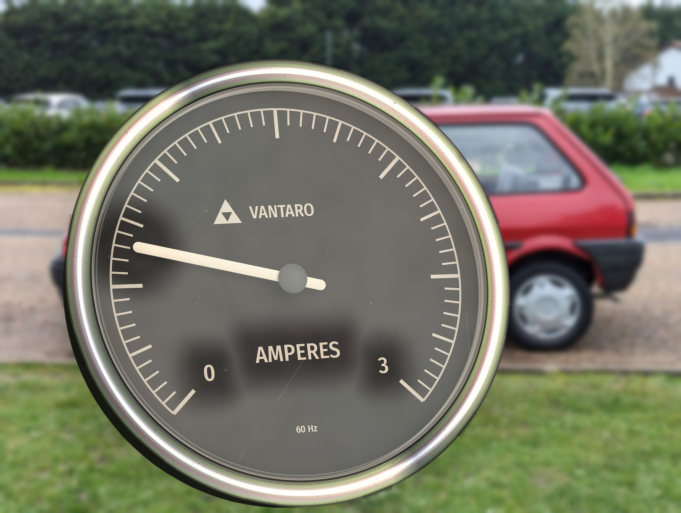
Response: 0.65 A
